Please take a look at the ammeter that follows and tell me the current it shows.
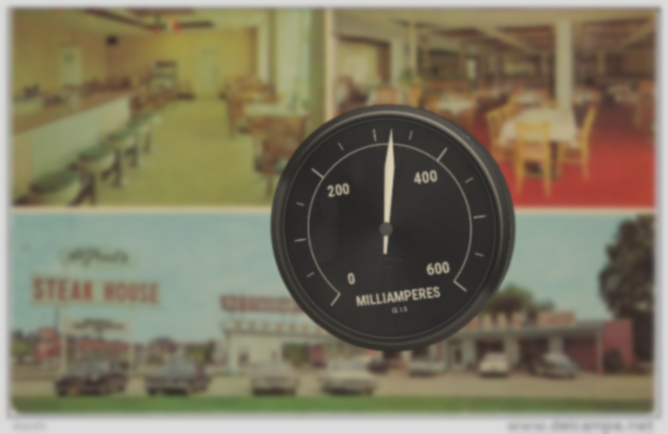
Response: 325 mA
